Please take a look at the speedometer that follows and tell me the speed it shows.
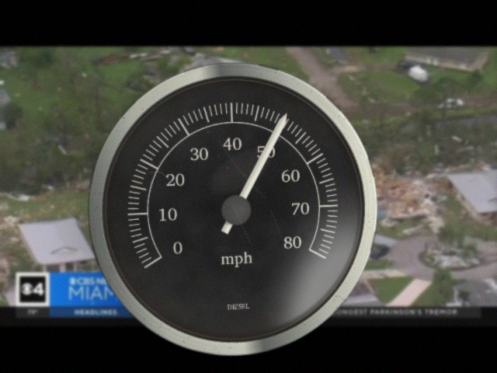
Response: 50 mph
